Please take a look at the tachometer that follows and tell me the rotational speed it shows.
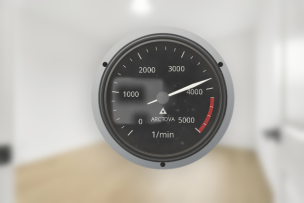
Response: 3800 rpm
